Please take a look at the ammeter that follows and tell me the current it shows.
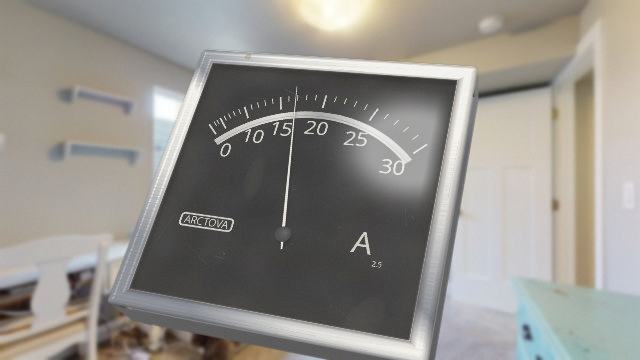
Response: 17 A
